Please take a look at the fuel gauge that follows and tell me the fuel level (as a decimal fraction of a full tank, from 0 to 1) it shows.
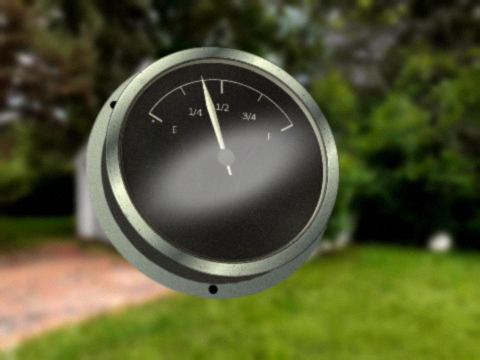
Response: 0.375
